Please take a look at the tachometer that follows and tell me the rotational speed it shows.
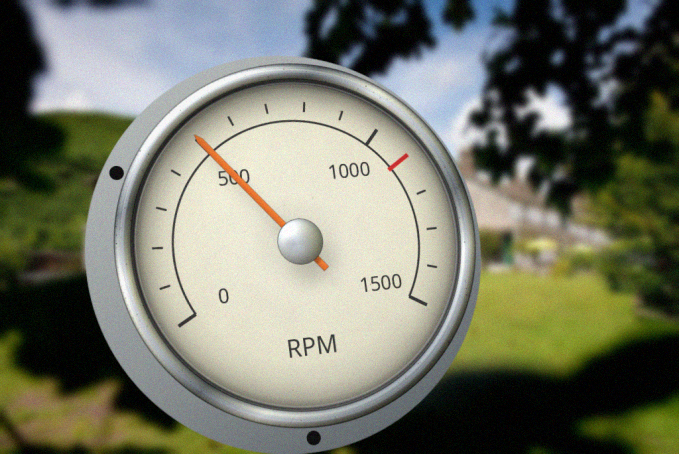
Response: 500 rpm
